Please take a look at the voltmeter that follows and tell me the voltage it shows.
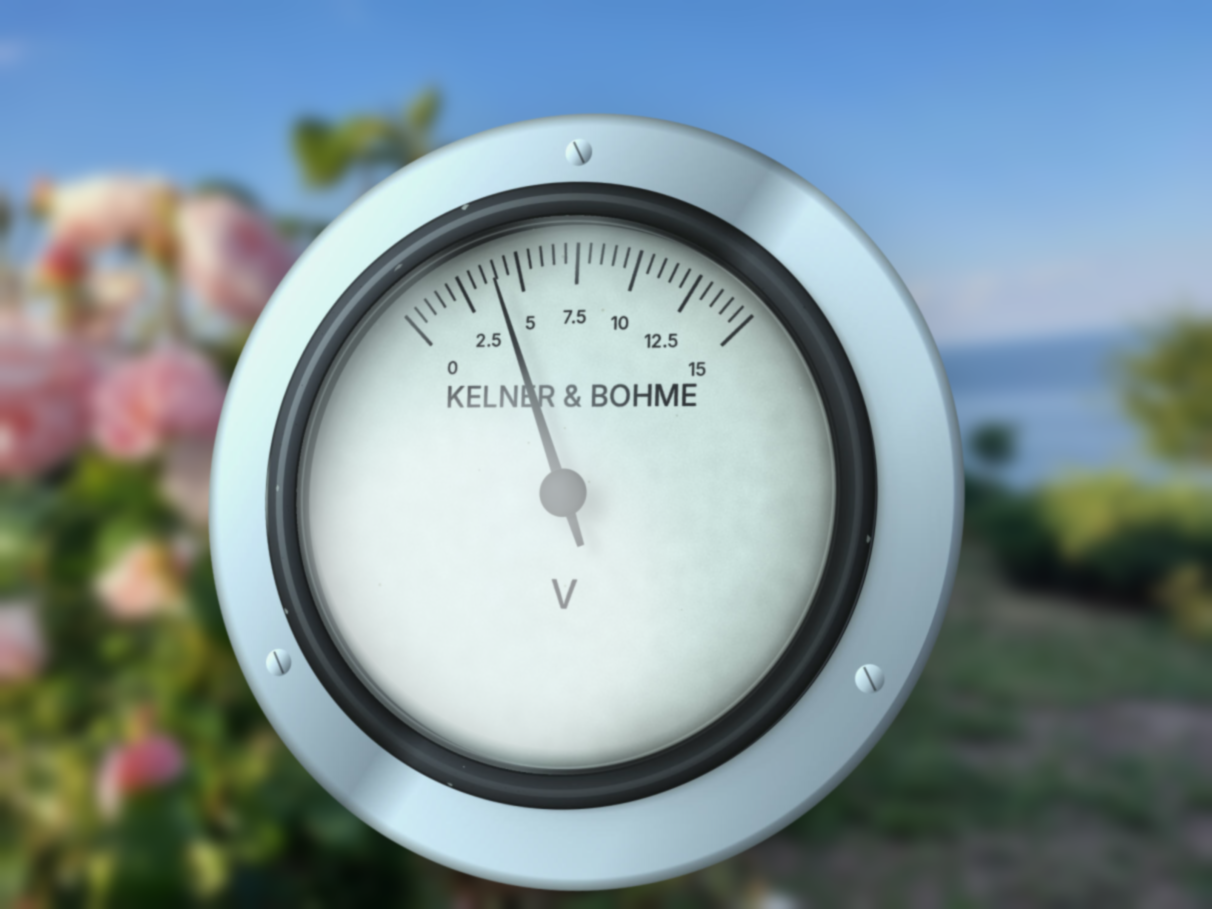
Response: 4 V
